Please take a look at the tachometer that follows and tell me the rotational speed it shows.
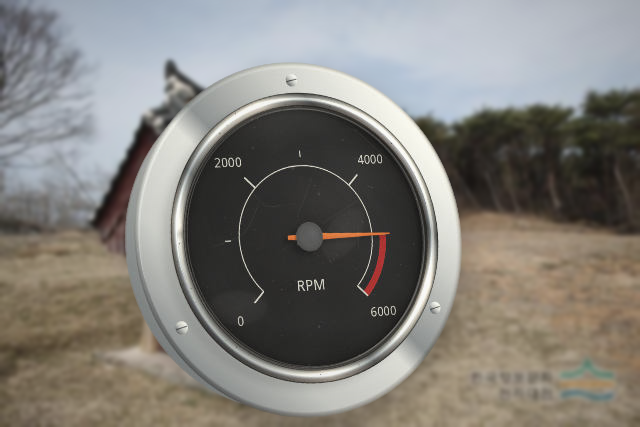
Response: 5000 rpm
